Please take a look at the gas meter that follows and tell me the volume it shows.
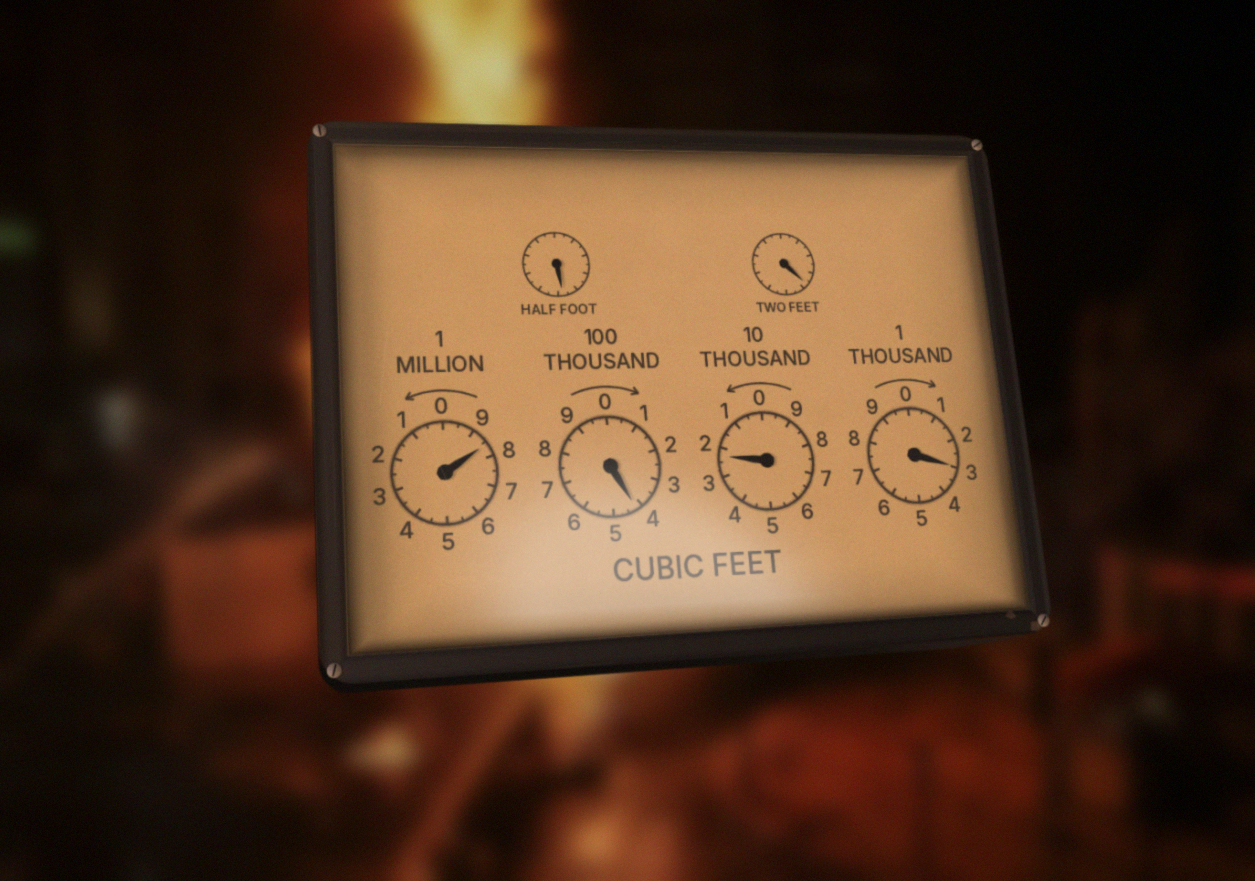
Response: 842300 ft³
